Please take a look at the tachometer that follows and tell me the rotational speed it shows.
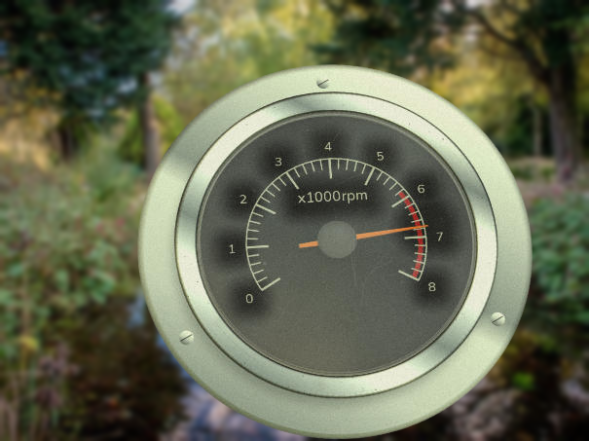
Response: 6800 rpm
